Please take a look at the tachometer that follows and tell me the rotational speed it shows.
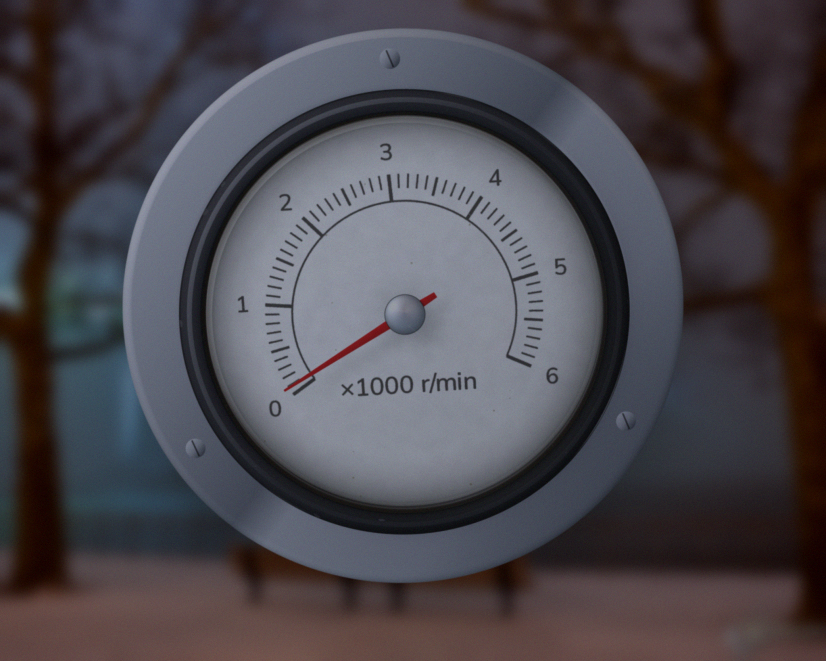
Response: 100 rpm
